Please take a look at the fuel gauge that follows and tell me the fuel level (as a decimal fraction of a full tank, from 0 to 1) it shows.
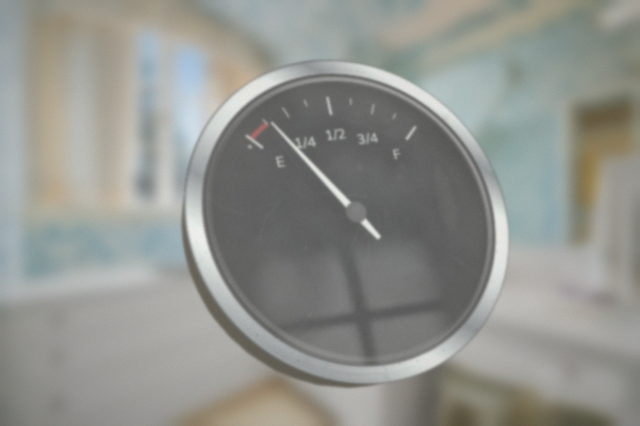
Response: 0.125
